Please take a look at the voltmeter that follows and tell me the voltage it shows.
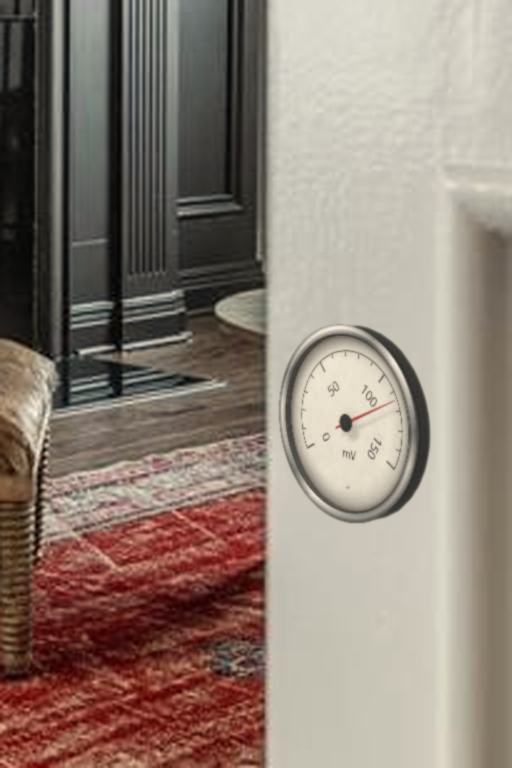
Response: 115 mV
